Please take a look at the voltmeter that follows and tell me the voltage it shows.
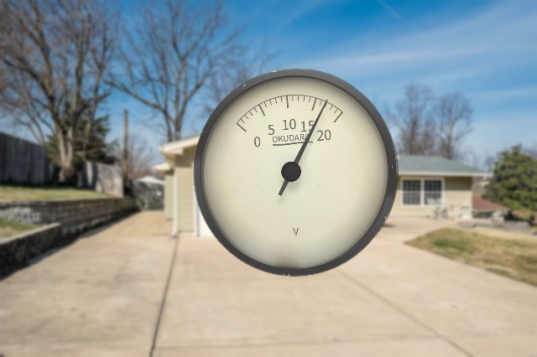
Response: 17 V
